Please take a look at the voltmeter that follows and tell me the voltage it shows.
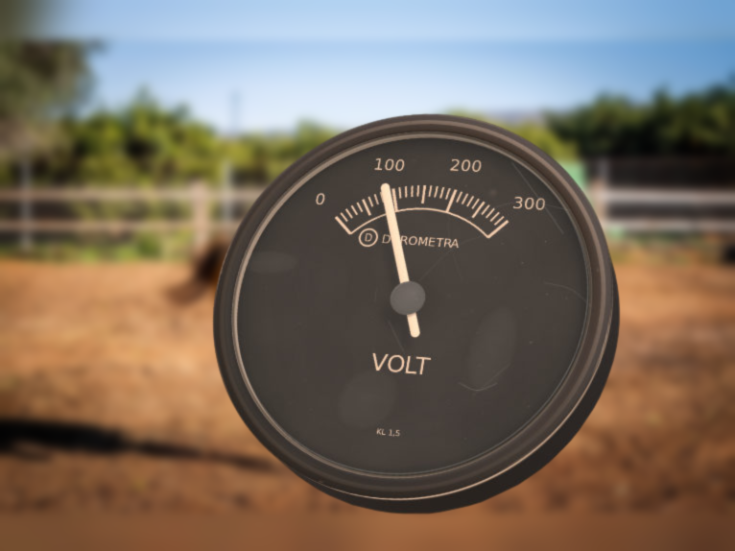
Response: 90 V
